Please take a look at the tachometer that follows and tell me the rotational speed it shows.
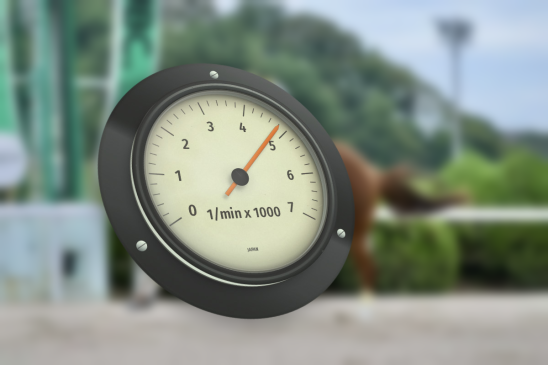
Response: 4800 rpm
